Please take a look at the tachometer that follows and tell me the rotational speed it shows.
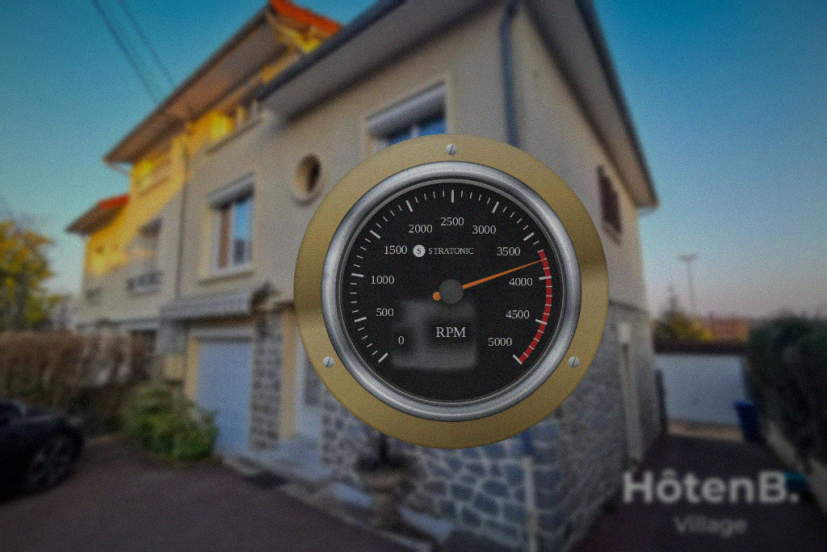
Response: 3800 rpm
